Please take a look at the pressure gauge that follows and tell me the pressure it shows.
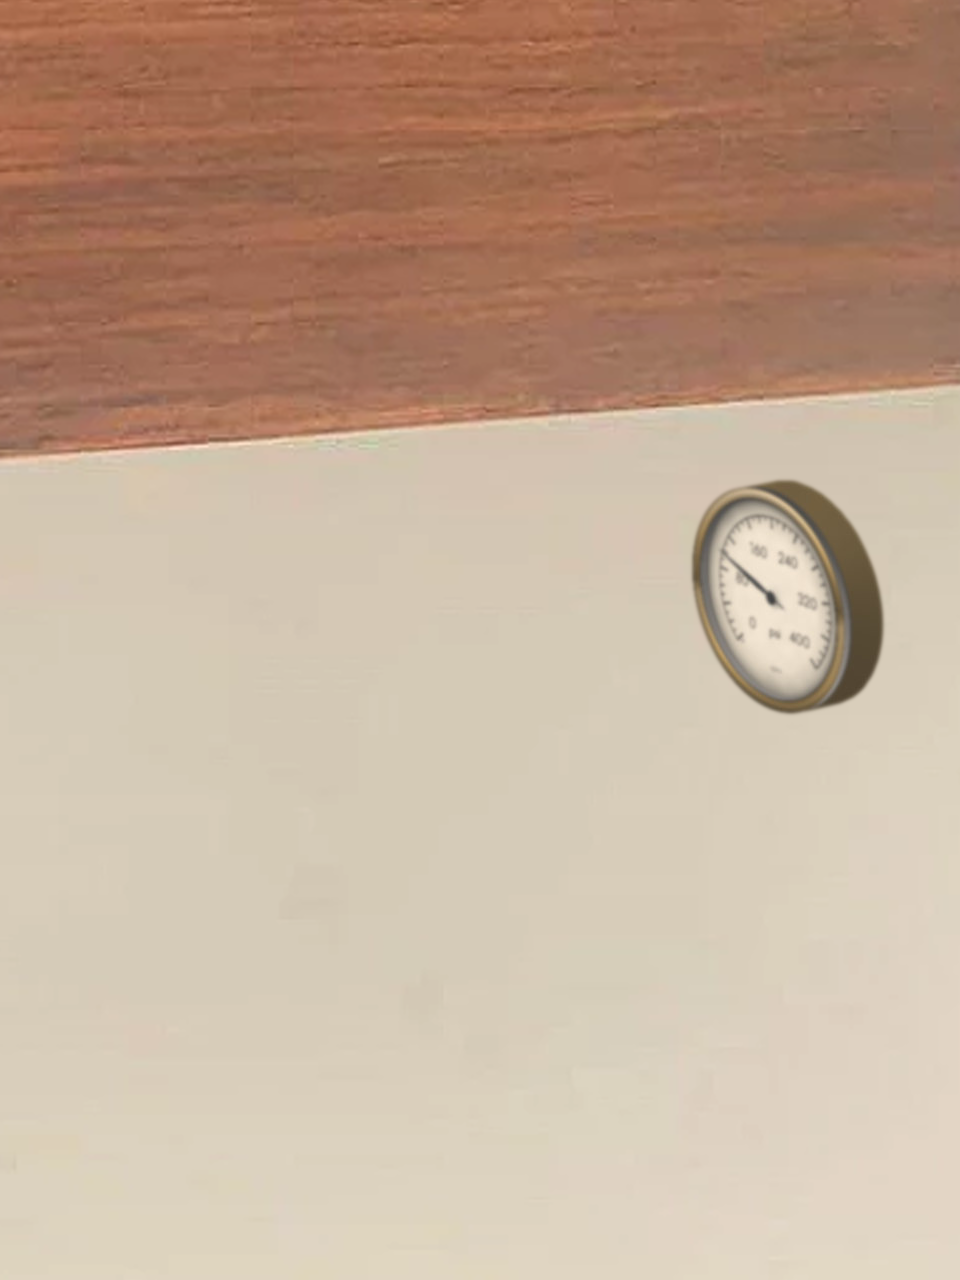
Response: 100 psi
